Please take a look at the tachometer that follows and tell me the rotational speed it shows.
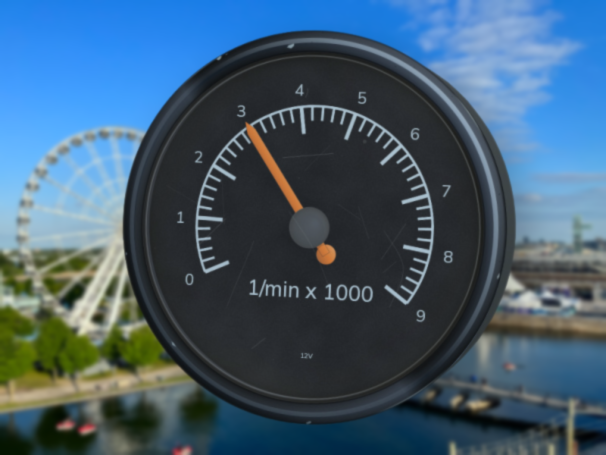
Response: 3000 rpm
